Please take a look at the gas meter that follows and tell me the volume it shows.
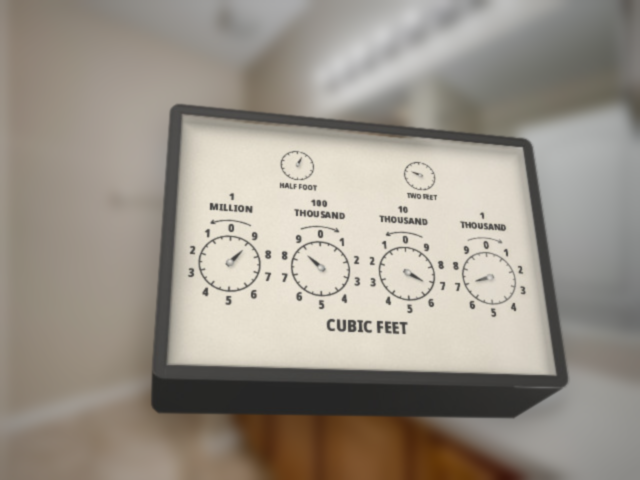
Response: 886700 ft³
